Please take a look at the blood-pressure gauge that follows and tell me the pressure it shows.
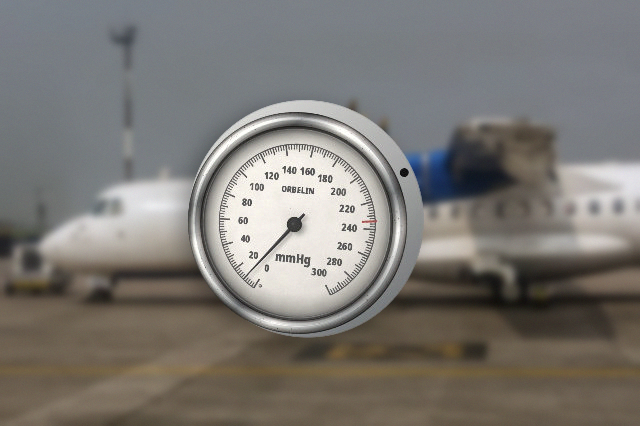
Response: 10 mmHg
